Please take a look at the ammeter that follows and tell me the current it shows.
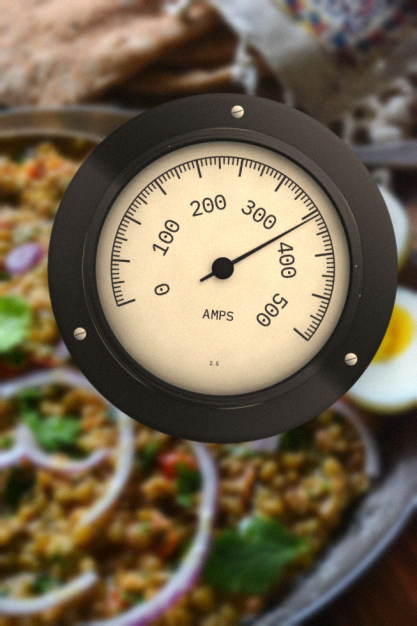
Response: 355 A
